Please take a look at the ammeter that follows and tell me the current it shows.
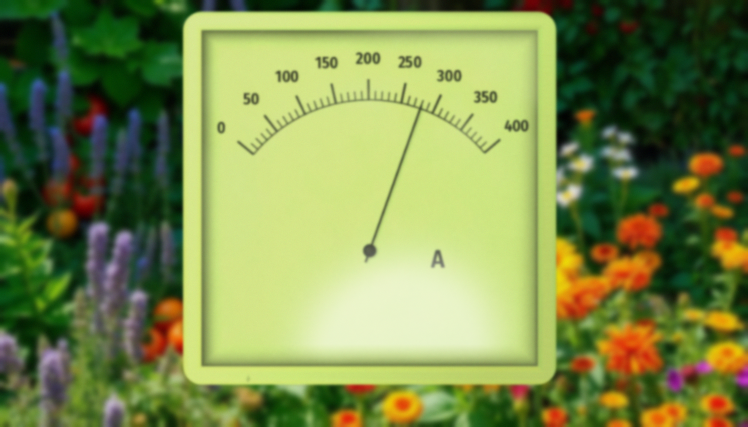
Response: 280 A
